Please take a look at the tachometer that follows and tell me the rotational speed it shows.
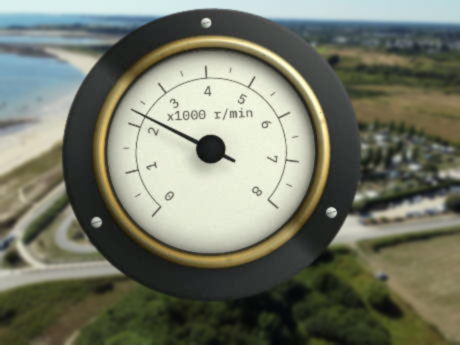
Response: 2250 rpm
